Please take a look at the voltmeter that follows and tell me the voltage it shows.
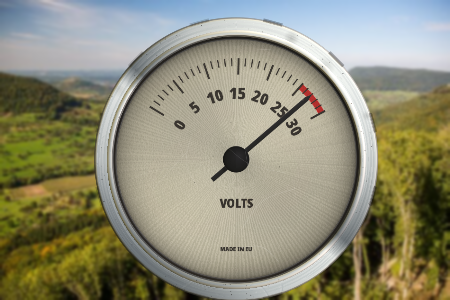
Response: 27 V
